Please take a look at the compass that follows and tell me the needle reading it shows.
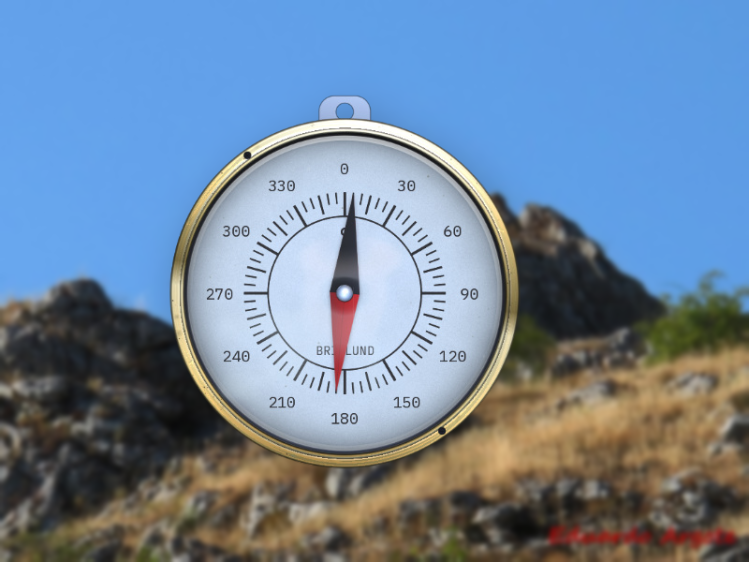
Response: 185 °
